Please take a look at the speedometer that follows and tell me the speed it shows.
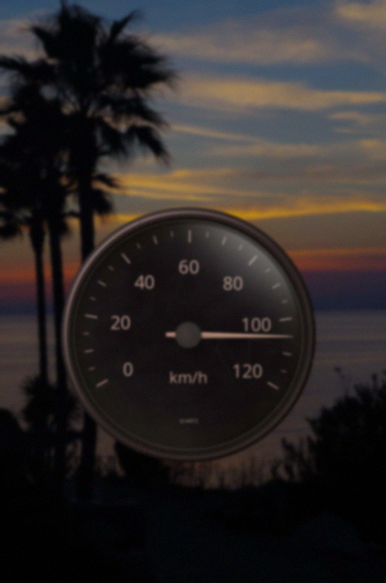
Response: 105 km/h
